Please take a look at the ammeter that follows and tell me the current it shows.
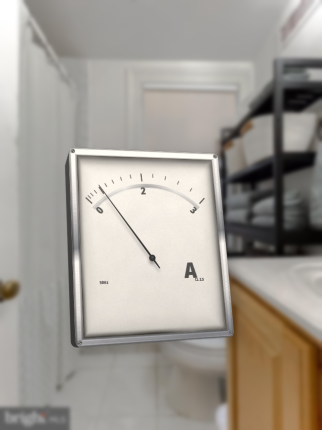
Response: 1 A
